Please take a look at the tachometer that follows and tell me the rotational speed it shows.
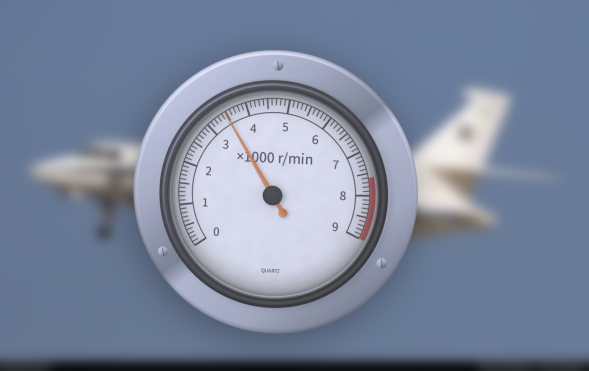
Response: 3500 rpm
